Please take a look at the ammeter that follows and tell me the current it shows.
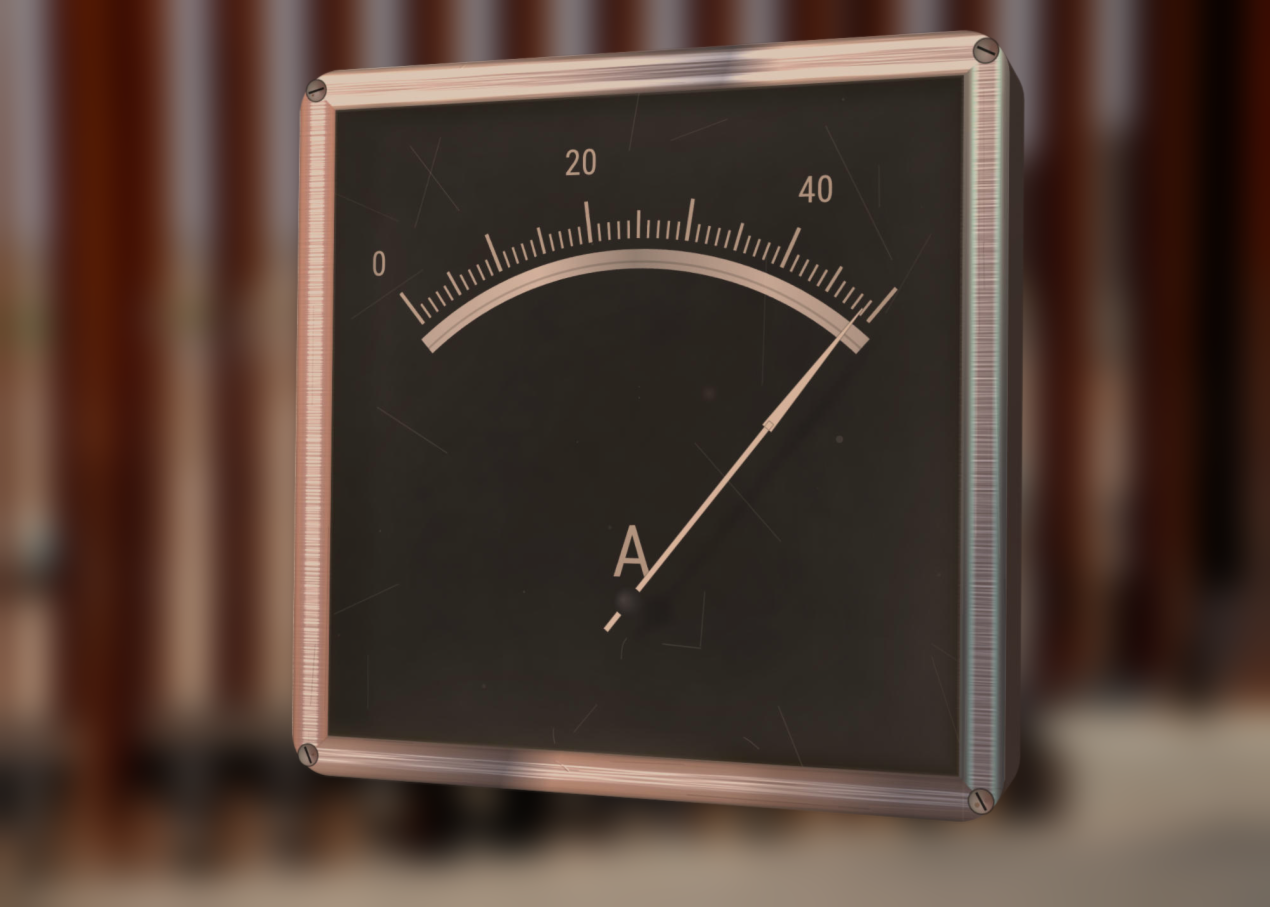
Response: 49 A
